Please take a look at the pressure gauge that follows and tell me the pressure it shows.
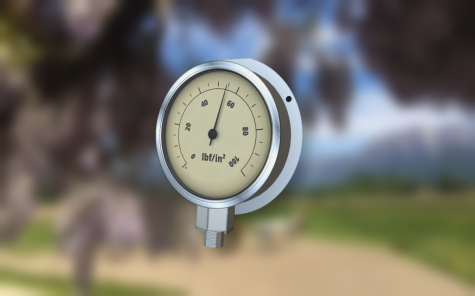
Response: 55 psi
